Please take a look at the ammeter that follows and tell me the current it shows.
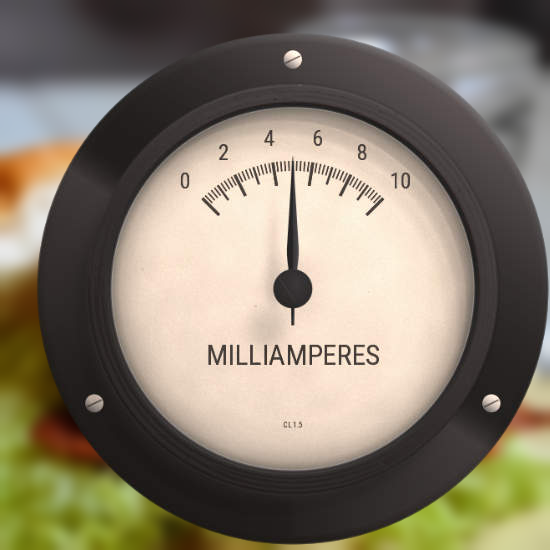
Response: 5 mA
